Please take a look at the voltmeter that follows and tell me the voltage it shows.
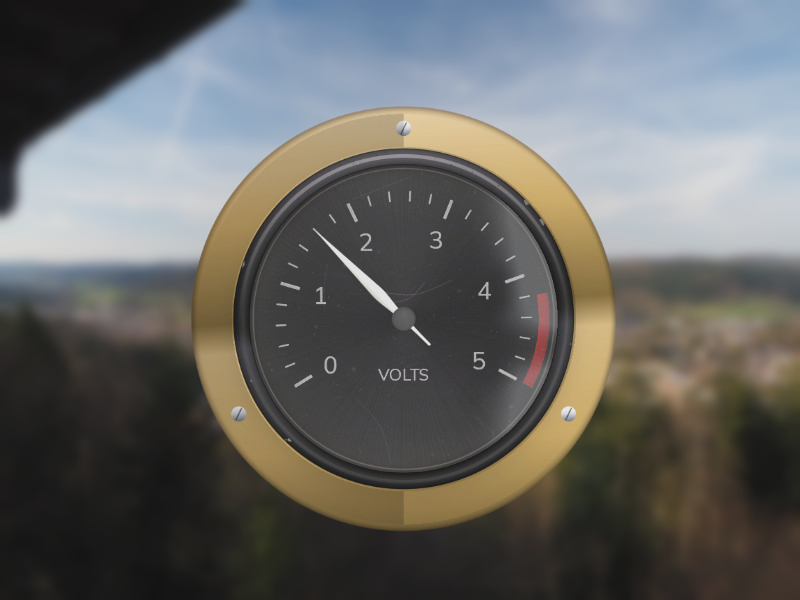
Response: 1.6 V
